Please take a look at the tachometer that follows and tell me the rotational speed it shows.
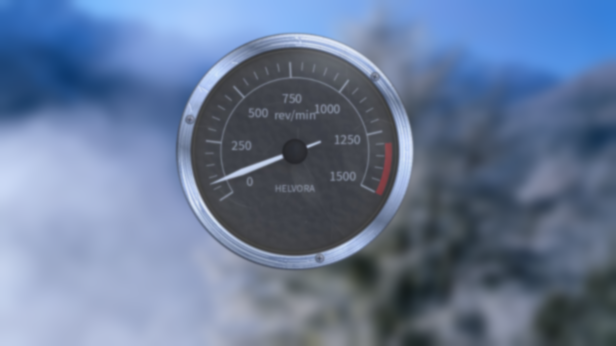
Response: 75 rpm
